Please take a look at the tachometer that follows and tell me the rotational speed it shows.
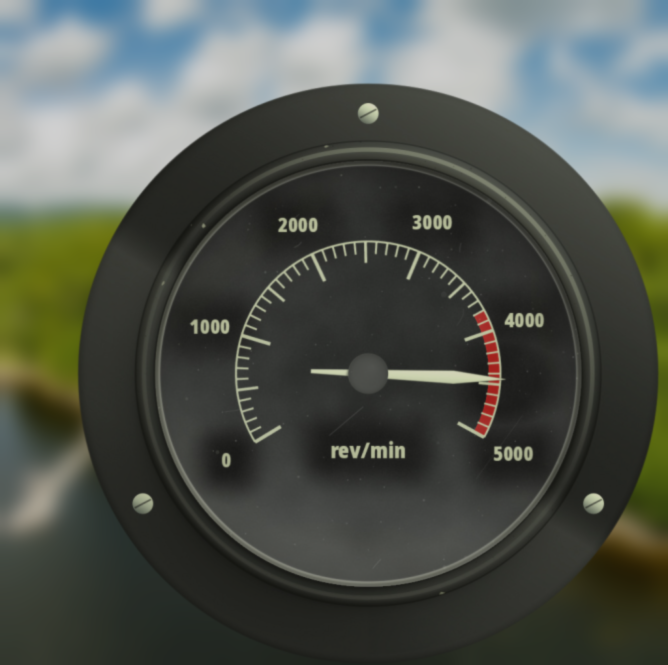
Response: 4450 rpm
